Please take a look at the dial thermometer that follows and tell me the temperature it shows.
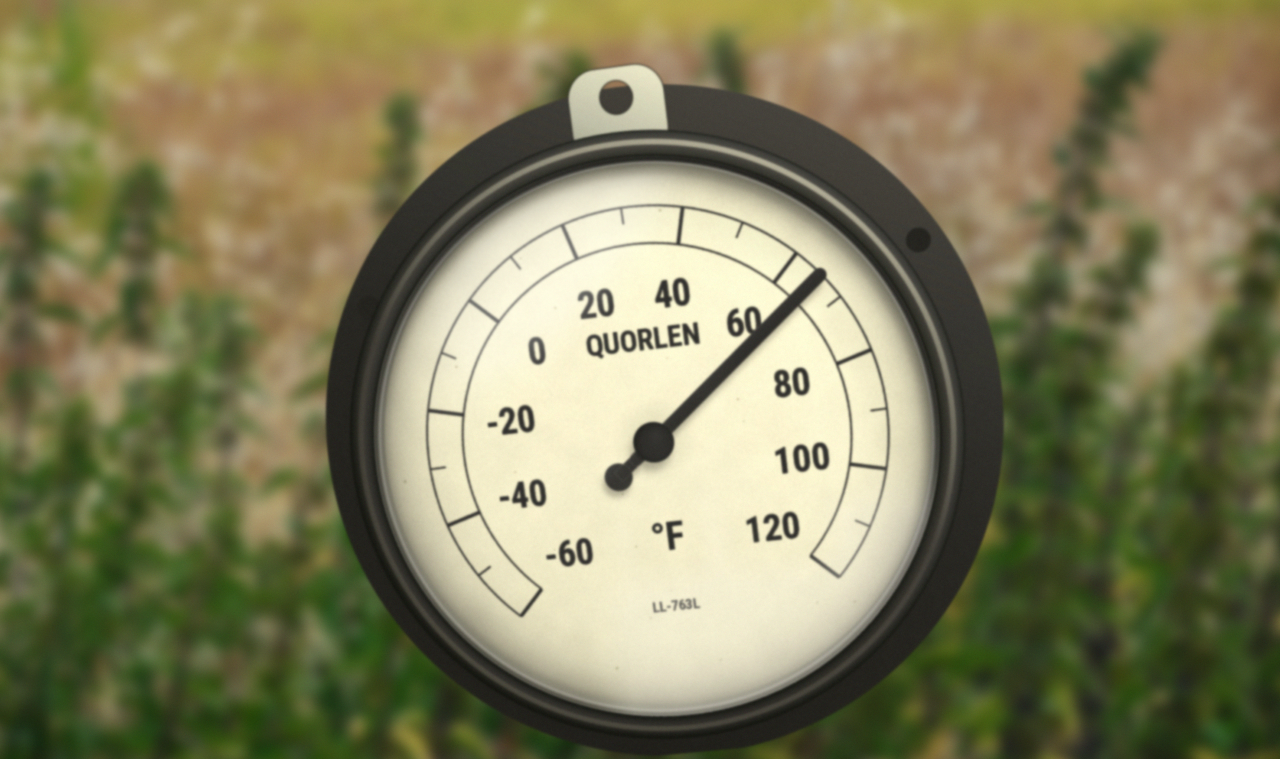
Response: 65 °F
